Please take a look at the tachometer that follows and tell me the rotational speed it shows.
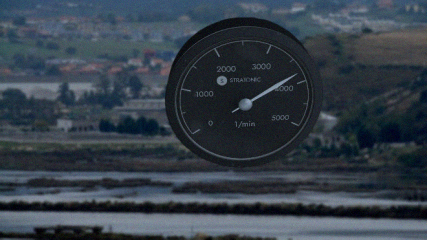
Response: 3750 rpm
